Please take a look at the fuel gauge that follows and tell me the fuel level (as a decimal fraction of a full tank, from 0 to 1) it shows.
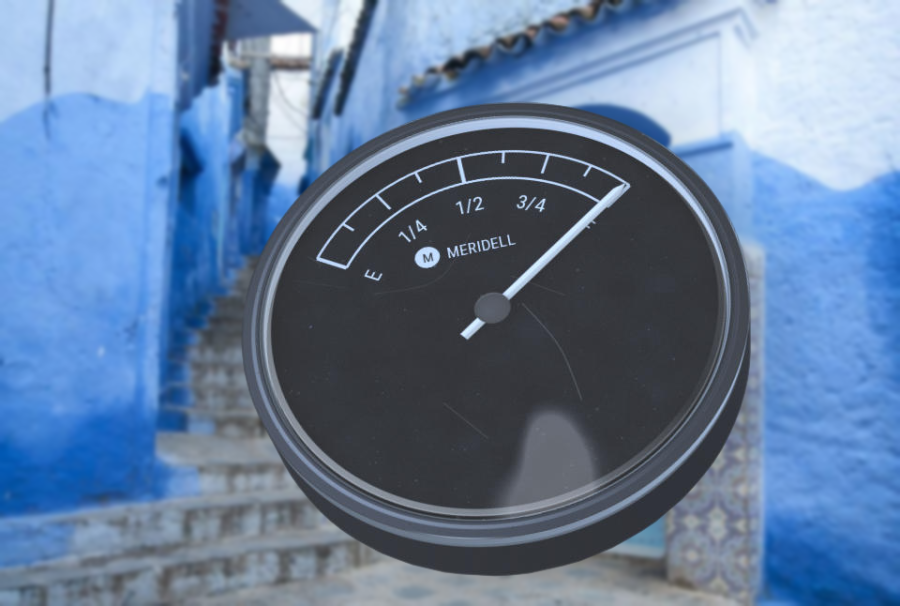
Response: 1
